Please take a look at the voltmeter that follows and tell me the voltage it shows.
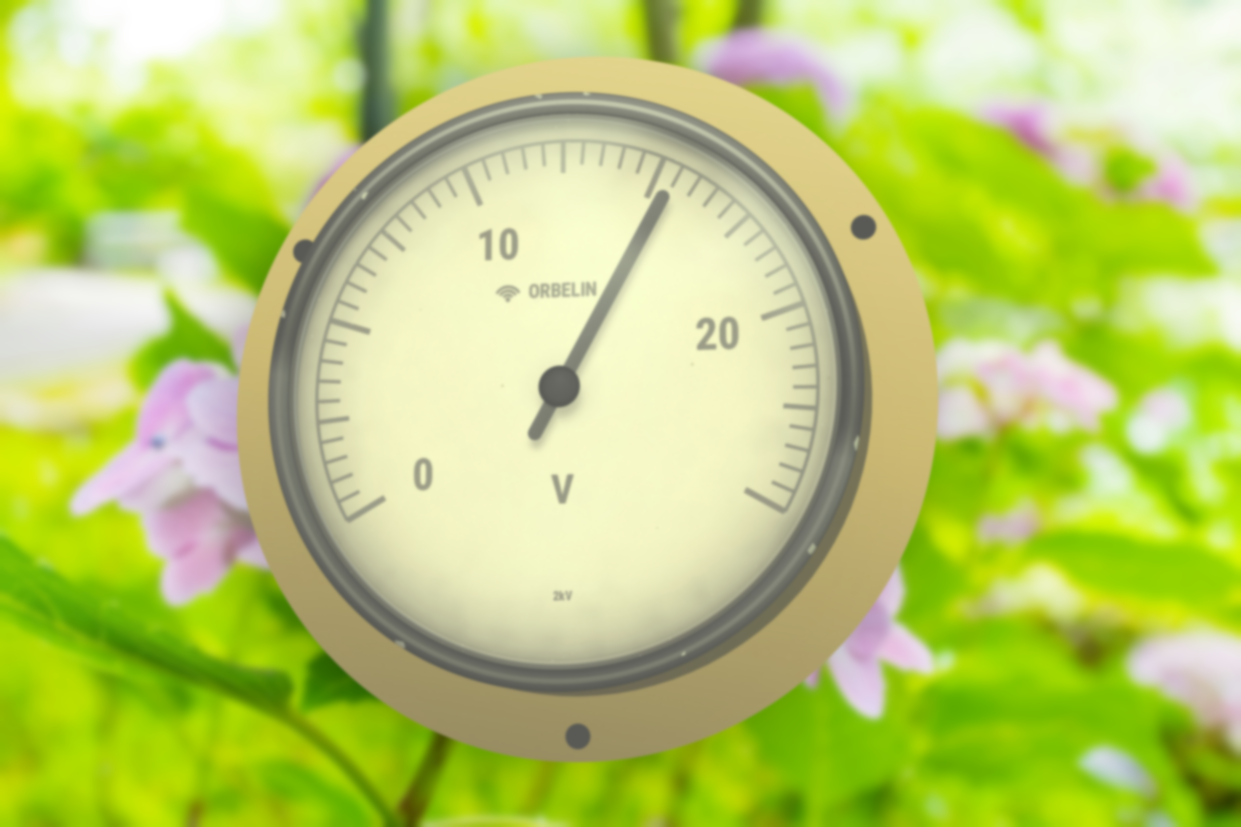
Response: 15.5 V
